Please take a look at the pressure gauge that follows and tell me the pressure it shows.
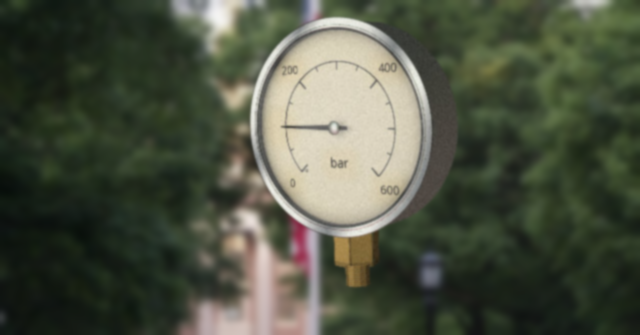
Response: 100 bar
